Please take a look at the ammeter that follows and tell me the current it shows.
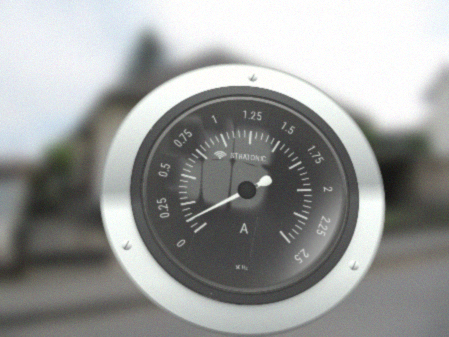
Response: 0.1 A
